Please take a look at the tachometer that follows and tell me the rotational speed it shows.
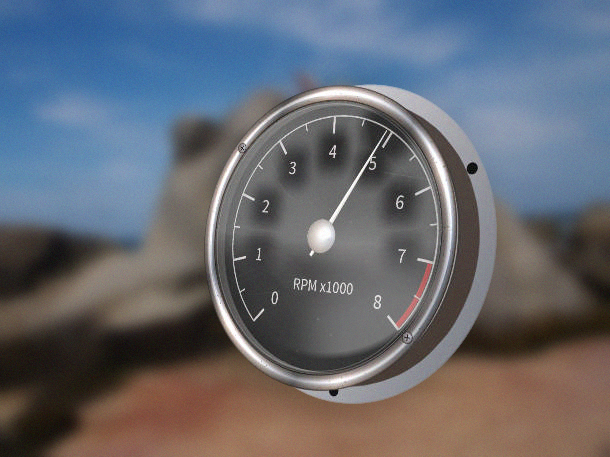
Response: 5000 rpm
